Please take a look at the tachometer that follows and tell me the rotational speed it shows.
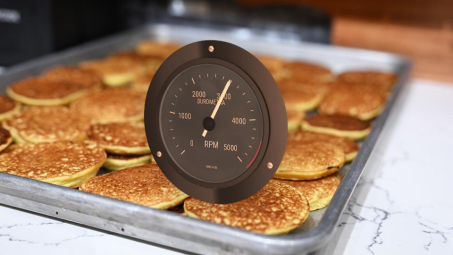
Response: 3000 rpm
